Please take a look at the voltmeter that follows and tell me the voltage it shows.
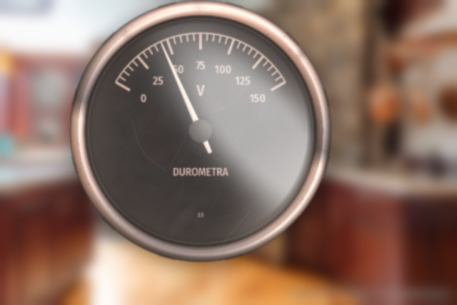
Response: 45 V
